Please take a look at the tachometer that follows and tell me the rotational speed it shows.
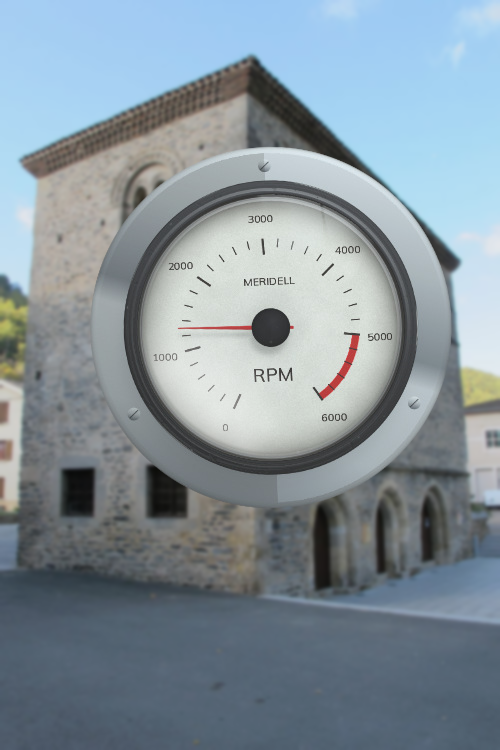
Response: 1300 rpm
